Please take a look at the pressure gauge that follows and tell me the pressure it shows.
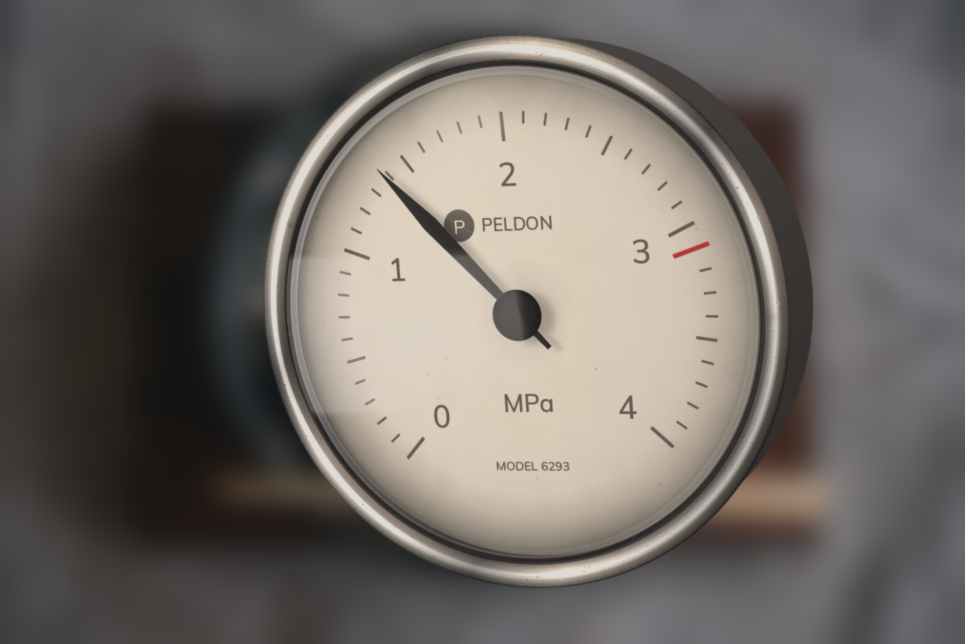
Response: 1.4 MPa
